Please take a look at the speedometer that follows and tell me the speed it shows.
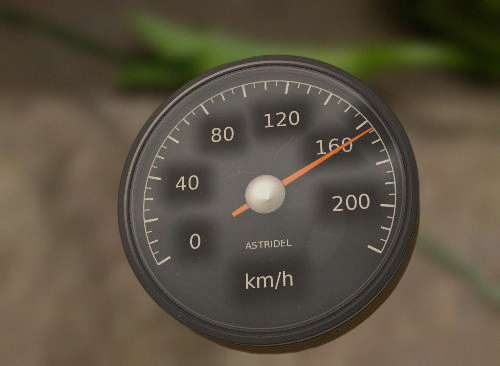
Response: 165 km/h
